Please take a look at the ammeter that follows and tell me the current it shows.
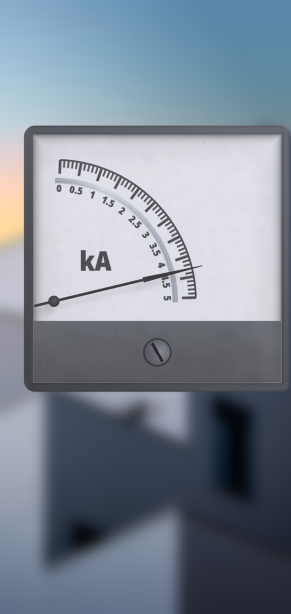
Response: 4.3 kA
